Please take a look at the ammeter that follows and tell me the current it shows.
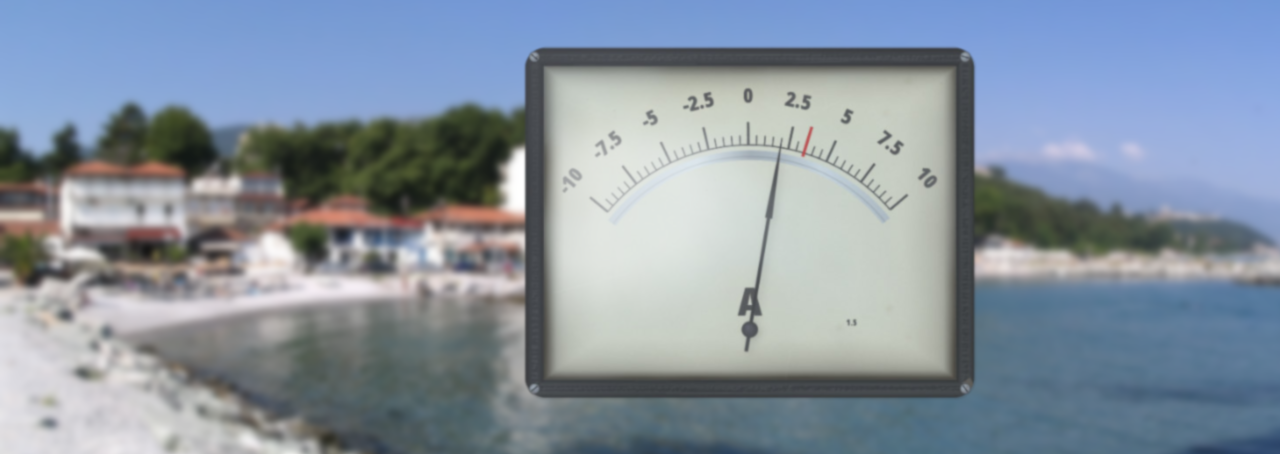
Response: 2 A
